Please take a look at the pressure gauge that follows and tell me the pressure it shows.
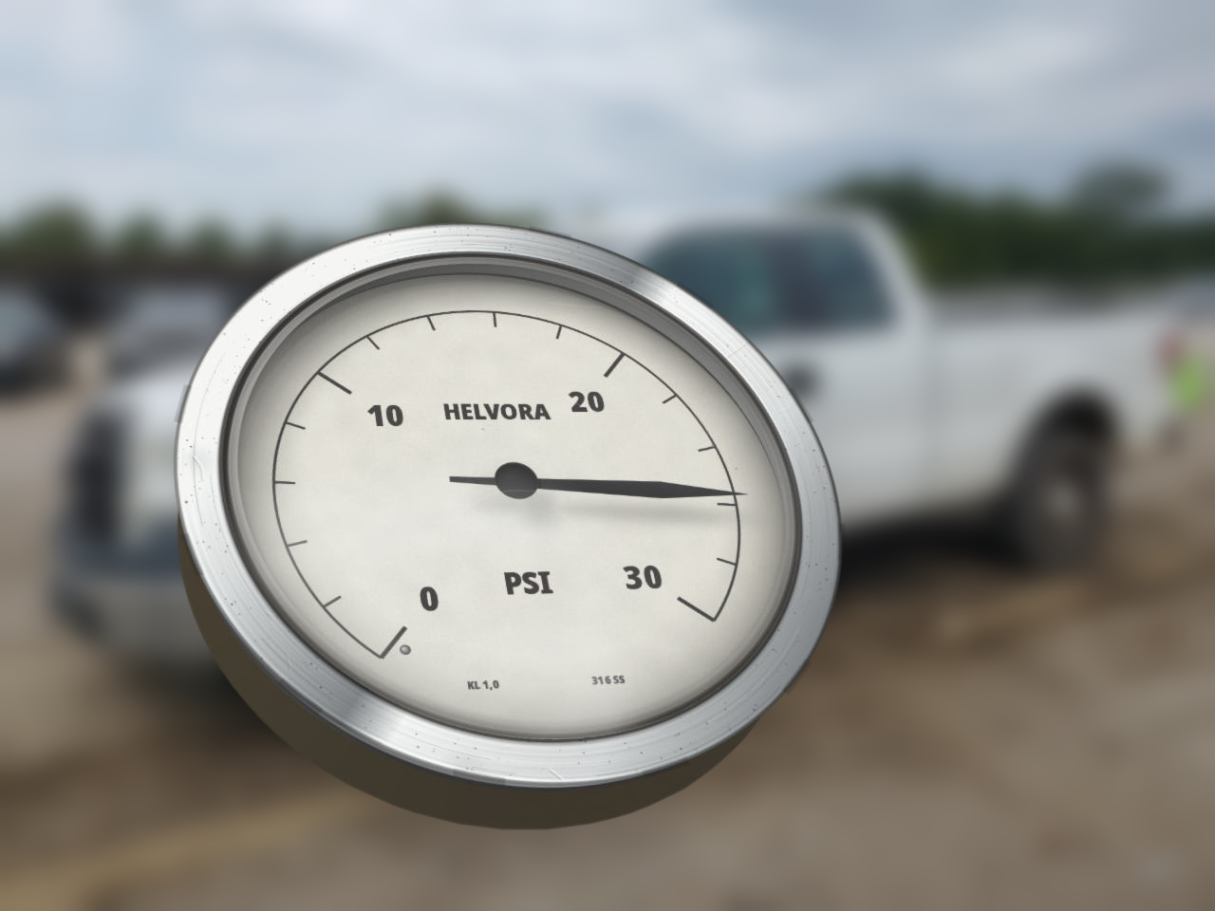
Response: 26 psi
